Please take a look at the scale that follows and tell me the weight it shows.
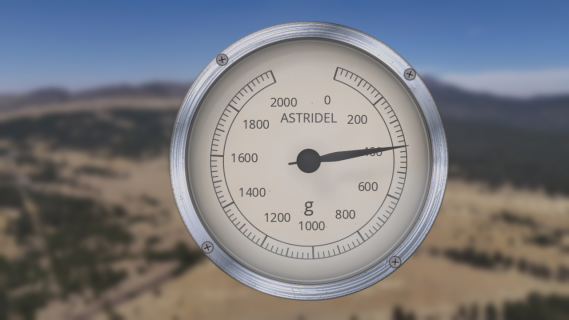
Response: 400 g
